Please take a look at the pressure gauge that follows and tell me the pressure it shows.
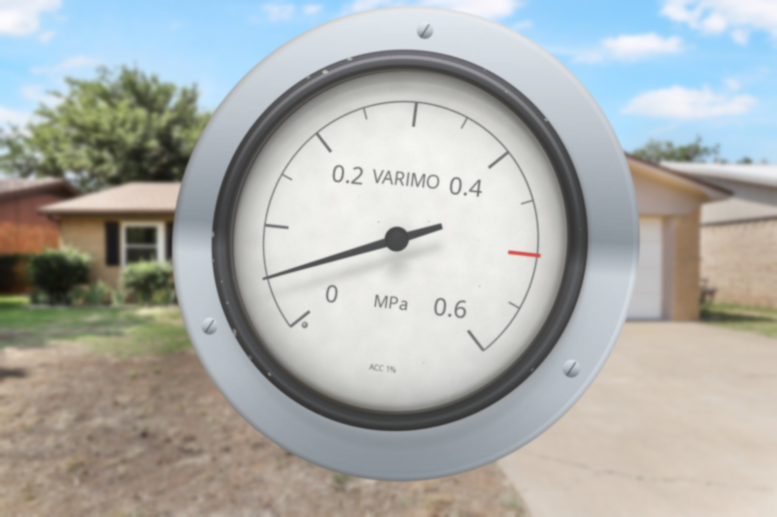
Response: 0.05 MPa
